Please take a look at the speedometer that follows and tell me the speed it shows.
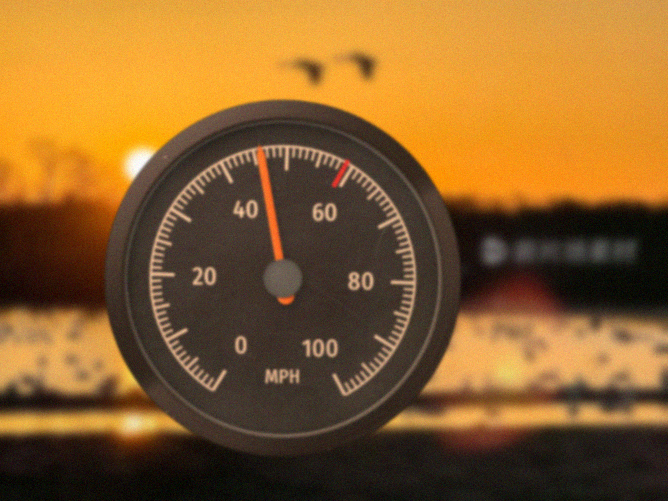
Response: 46 mph
